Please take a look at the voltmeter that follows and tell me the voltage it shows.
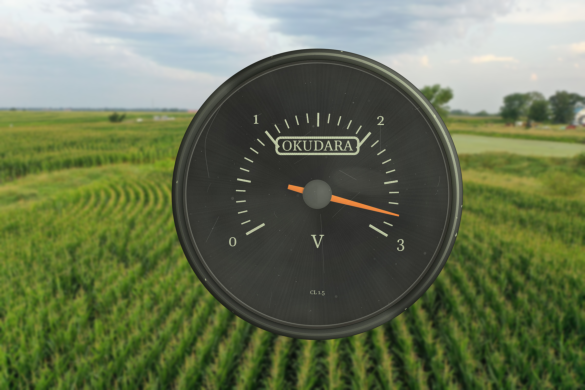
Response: 2.8 V
